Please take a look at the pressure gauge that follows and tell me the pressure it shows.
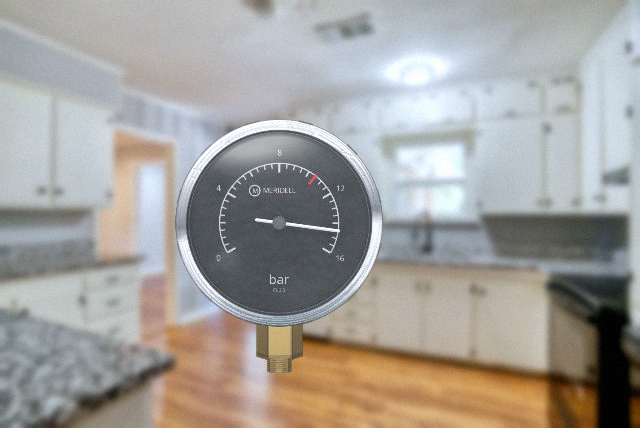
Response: 14.5 bar
